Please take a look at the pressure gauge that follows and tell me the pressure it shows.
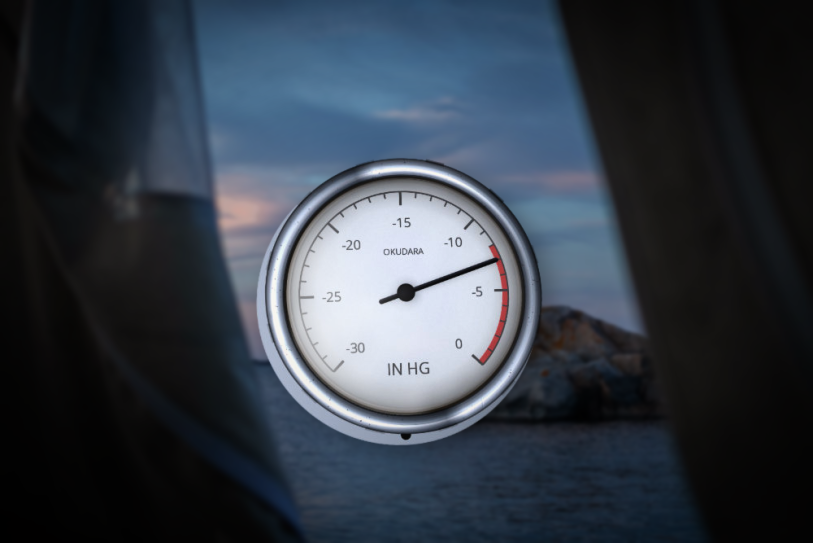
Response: -7 inHg
